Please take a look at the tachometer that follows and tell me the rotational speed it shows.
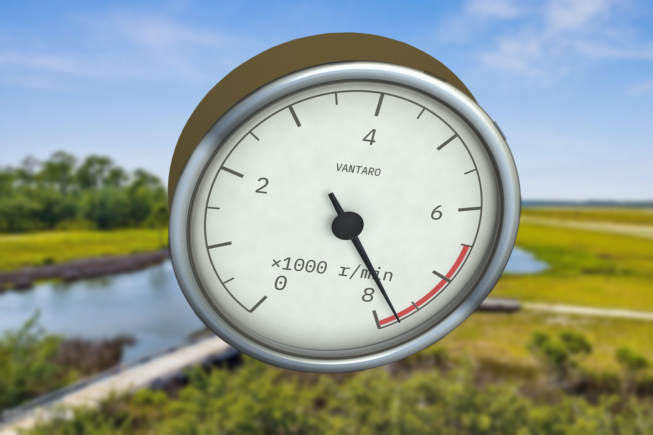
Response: 7750 rpm
